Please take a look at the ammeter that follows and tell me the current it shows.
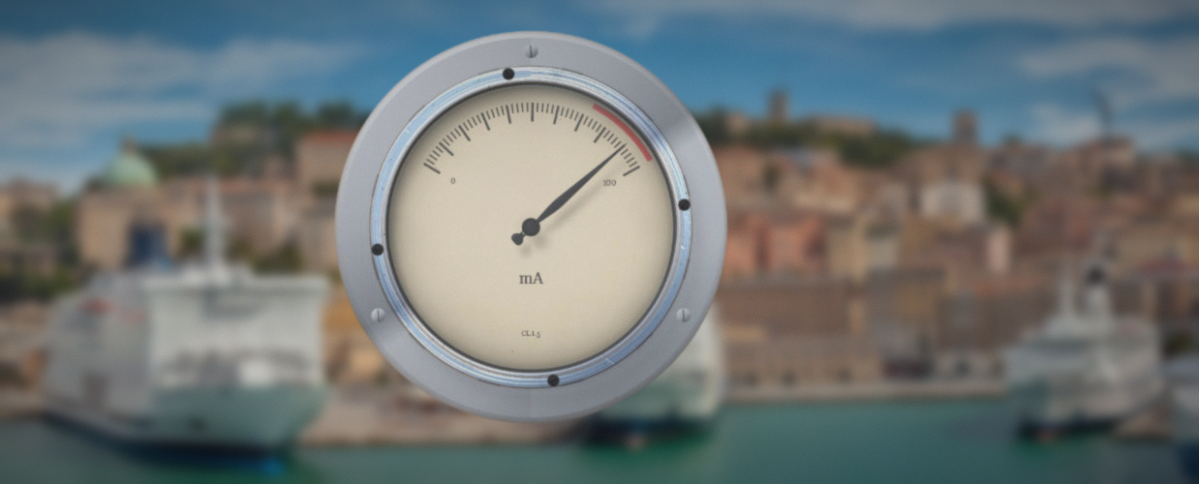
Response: 90 mA
